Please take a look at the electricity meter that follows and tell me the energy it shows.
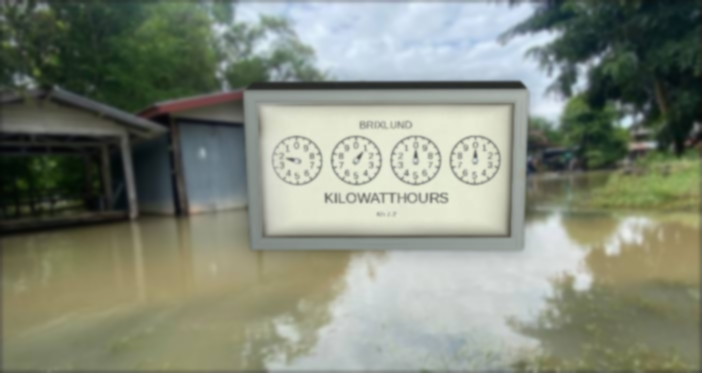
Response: 2100 kWh
